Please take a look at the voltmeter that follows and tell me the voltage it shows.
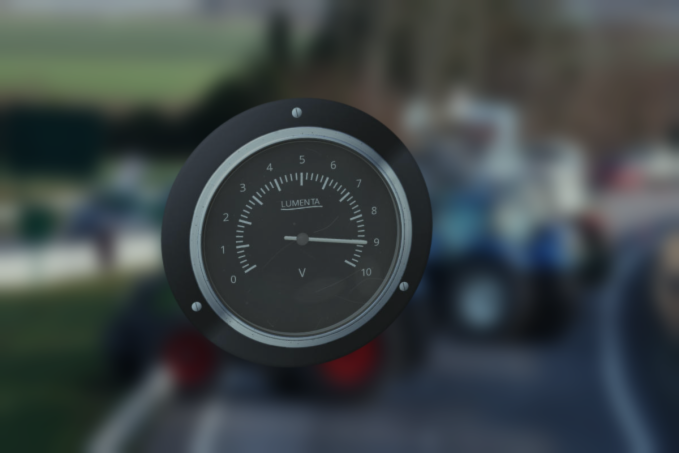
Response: 9 V
